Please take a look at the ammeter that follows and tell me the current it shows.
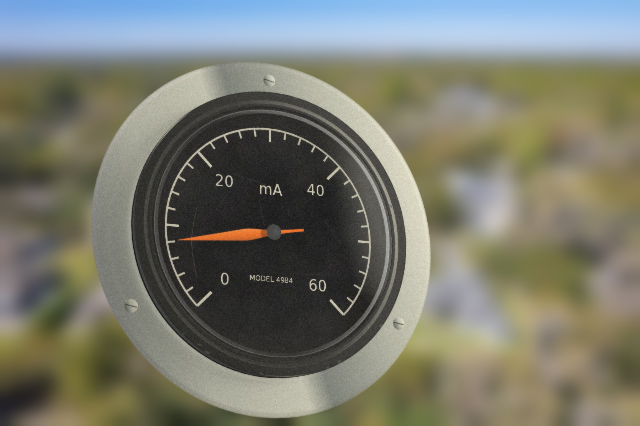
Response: 8 mA
